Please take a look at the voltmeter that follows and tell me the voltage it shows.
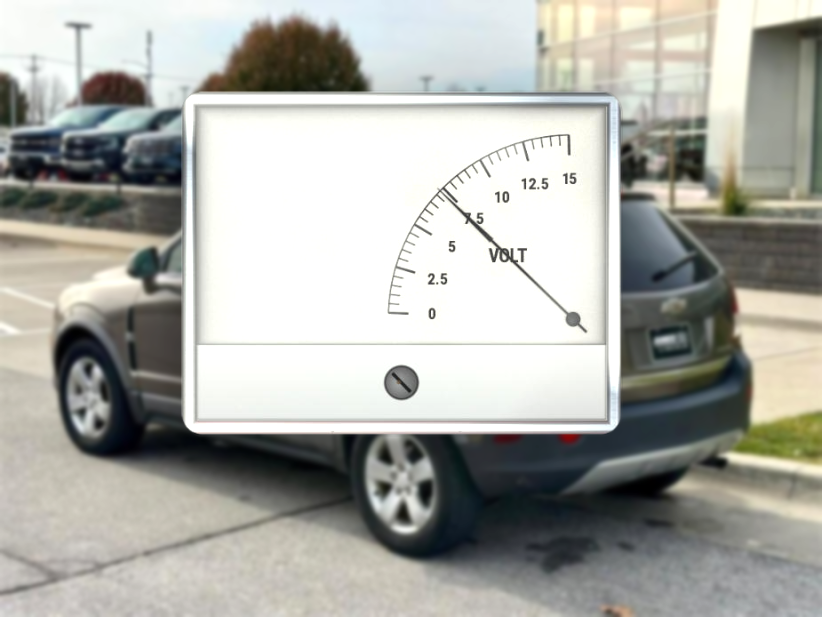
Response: 7.25 V
